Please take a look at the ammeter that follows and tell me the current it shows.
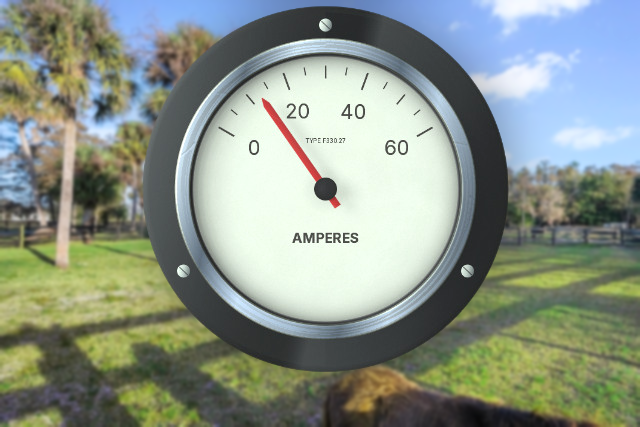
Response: 12.5 A
